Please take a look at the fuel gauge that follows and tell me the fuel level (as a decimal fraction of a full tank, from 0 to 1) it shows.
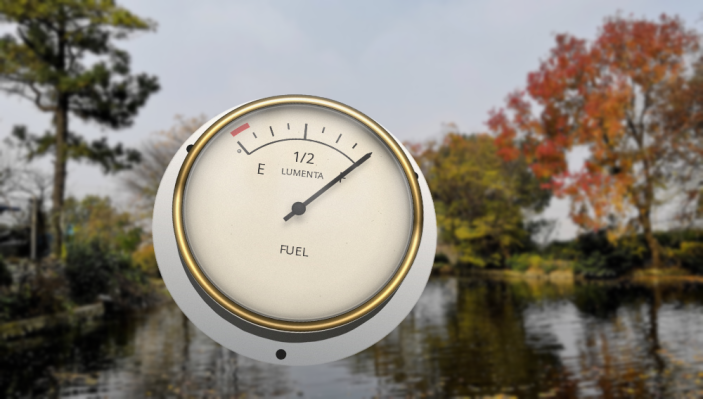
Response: 1
